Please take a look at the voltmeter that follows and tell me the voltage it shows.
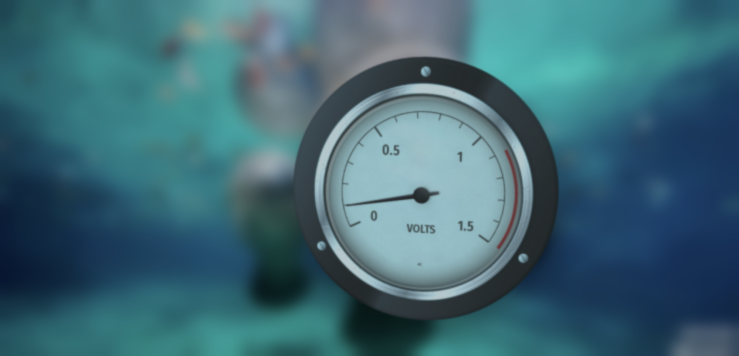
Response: 0.1 V
